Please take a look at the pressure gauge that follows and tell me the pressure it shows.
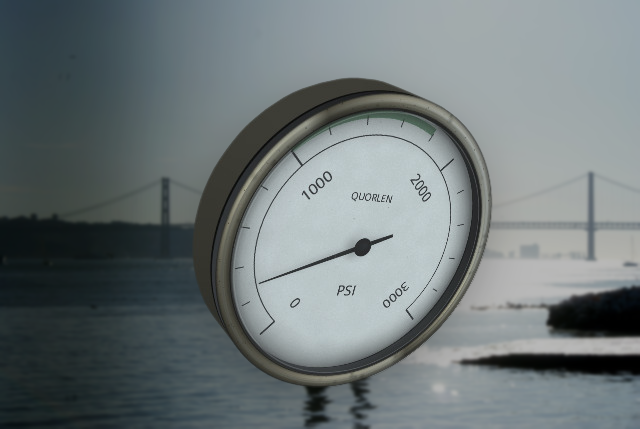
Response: 300 psi
